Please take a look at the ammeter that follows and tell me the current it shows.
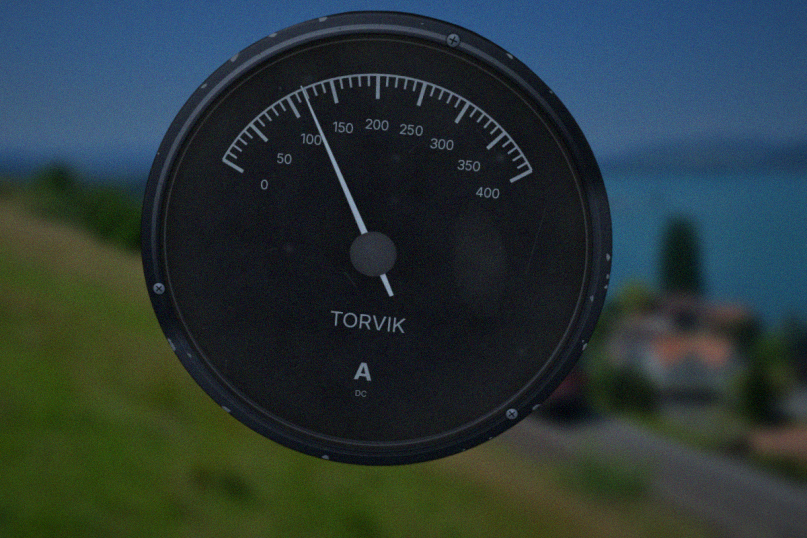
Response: 120 A
